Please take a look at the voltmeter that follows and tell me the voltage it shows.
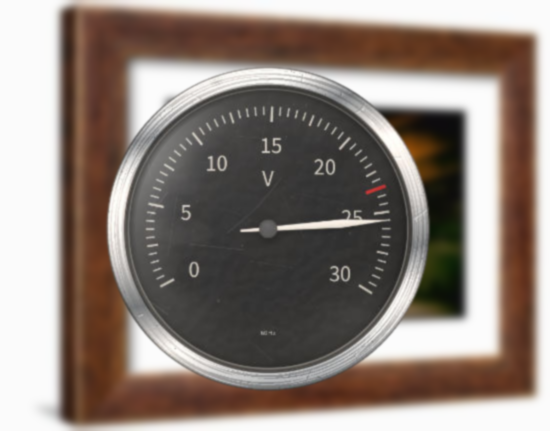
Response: 25.5 V
